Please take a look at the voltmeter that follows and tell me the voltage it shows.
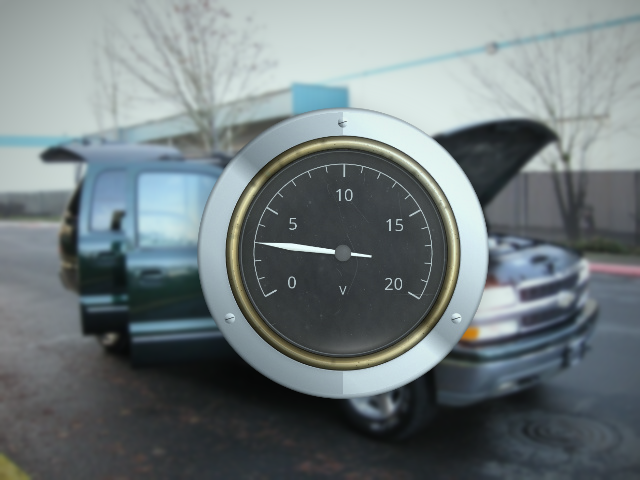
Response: 3 V
